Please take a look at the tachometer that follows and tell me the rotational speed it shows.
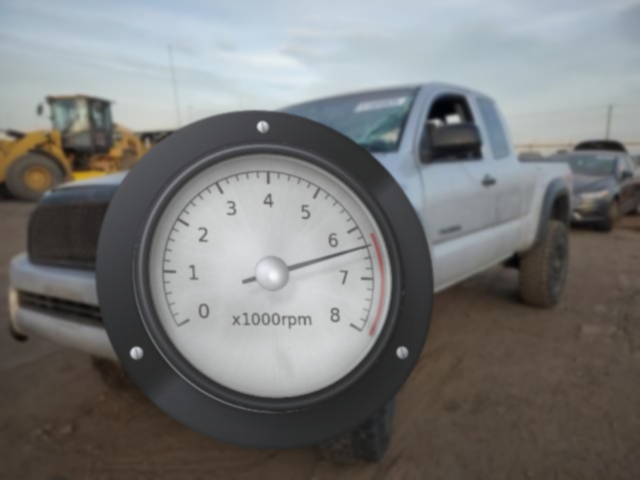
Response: 6400 rpm
